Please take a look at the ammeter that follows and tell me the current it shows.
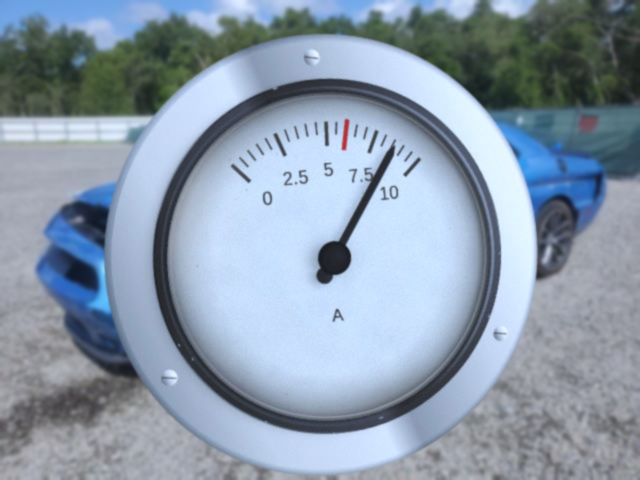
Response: 8.5 A
